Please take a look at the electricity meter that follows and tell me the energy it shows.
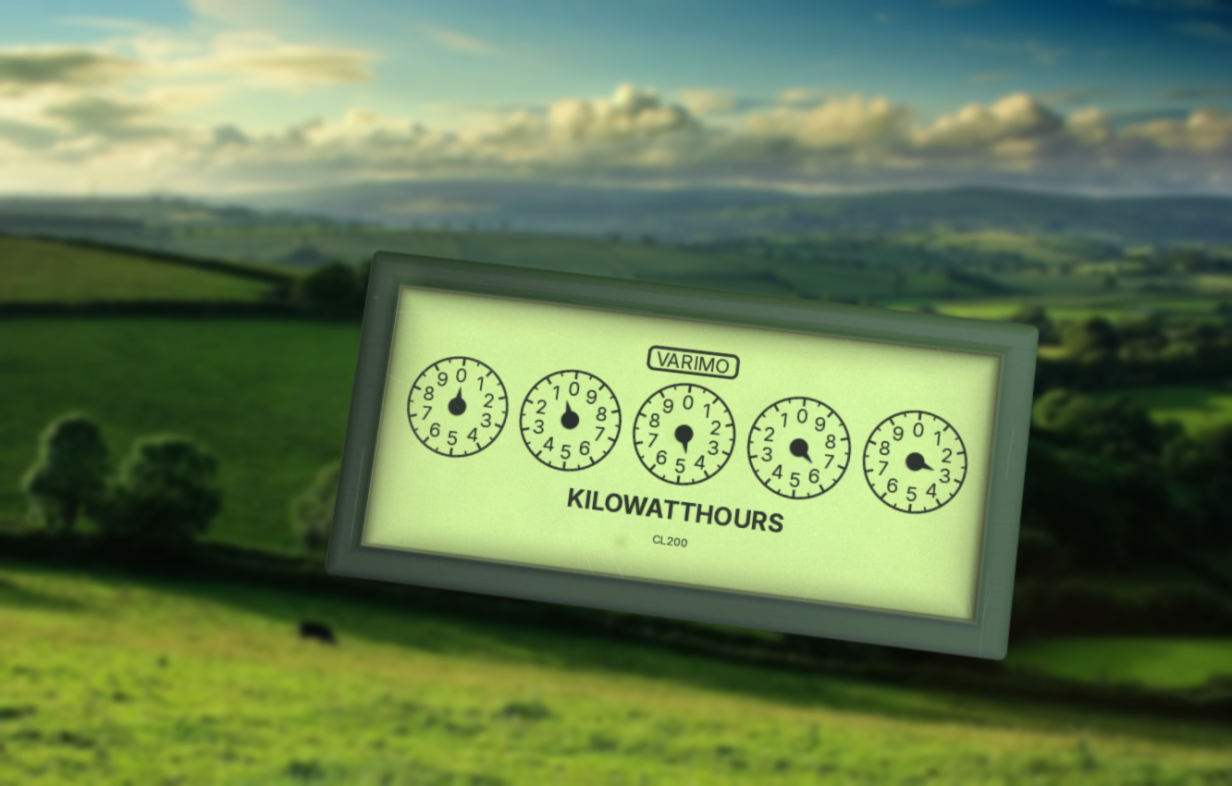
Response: 463 kWh
